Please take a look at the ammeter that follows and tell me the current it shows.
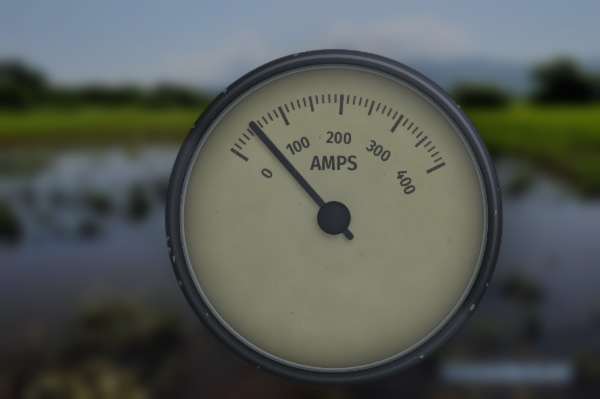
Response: 50 A
